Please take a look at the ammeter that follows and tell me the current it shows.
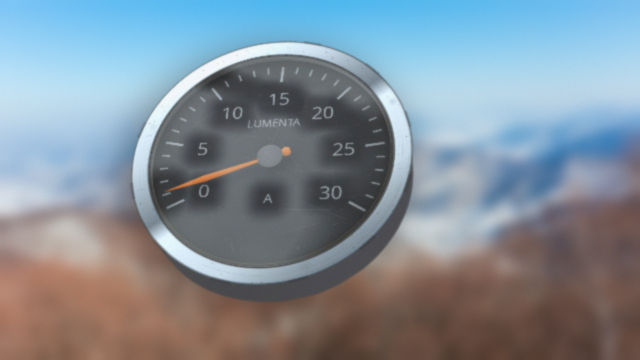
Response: 1 A
